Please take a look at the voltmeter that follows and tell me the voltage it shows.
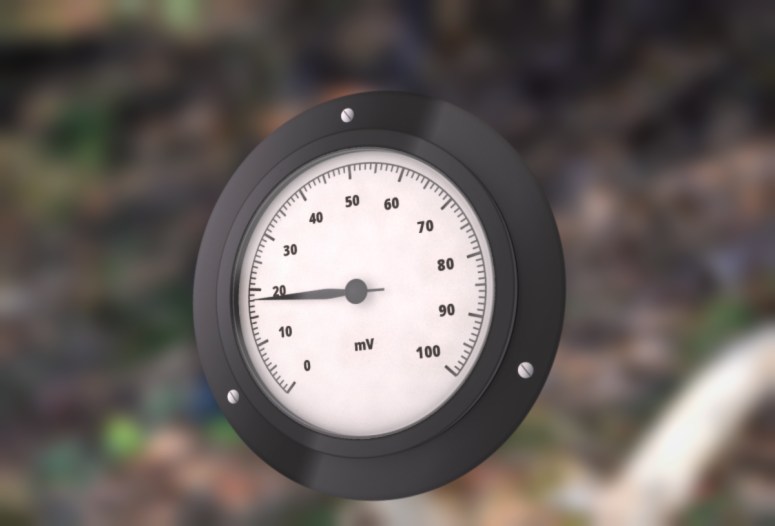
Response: 18 mV
